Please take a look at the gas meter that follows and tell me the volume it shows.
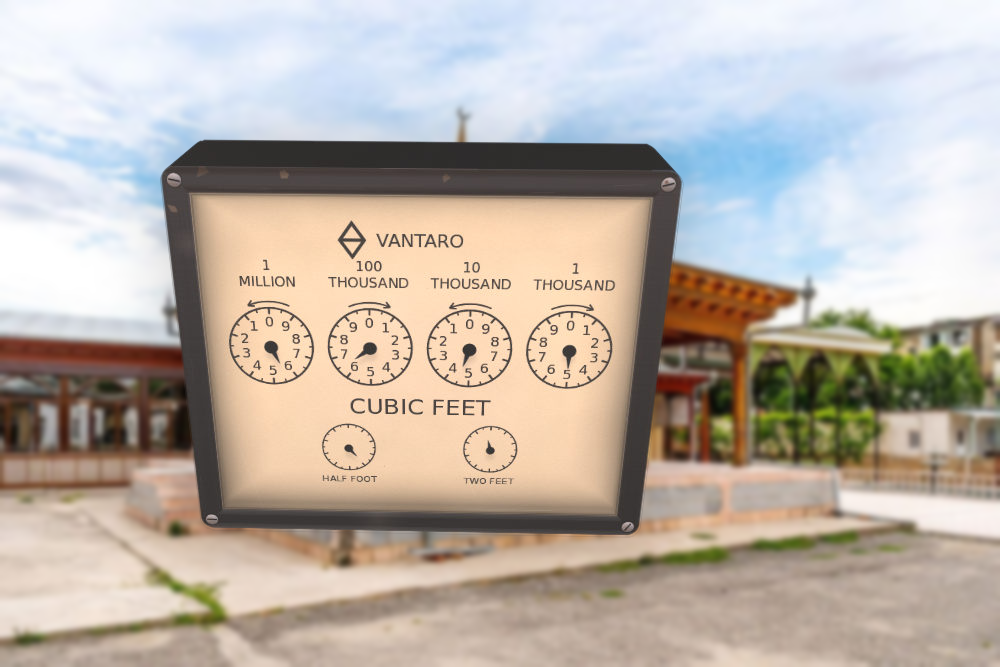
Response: 564500 ft³
